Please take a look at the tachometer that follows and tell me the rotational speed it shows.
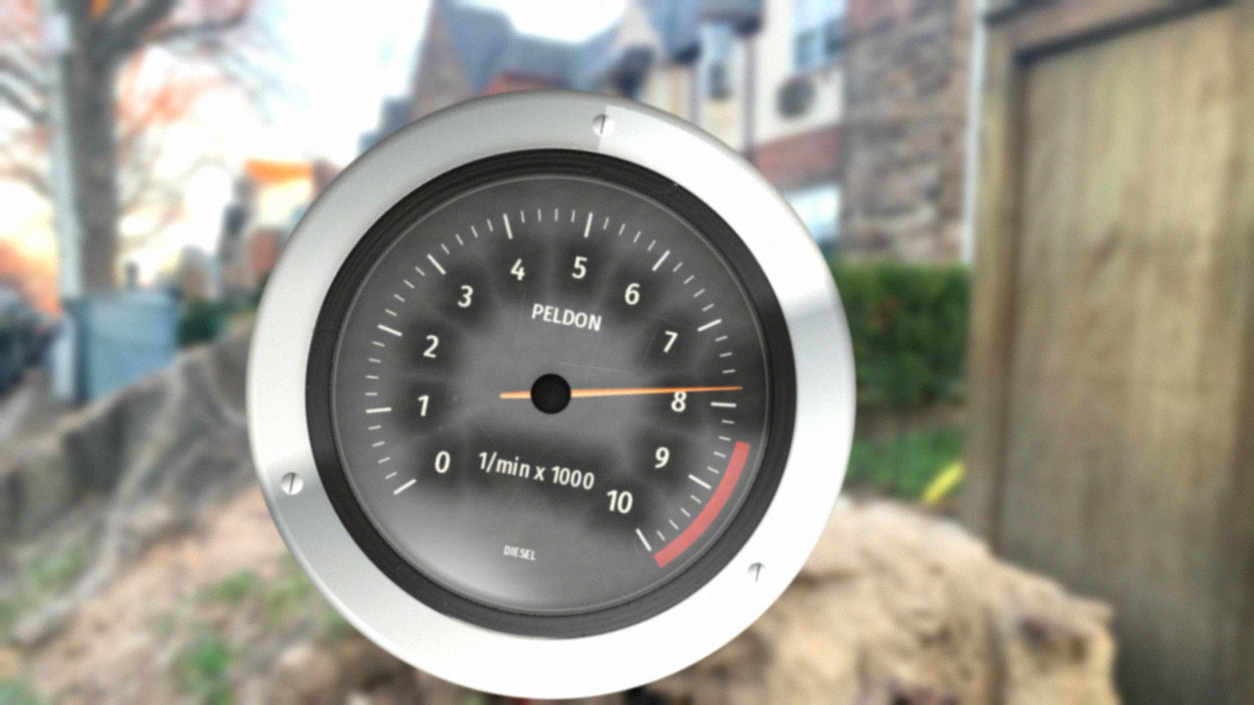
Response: 7800 rpm
